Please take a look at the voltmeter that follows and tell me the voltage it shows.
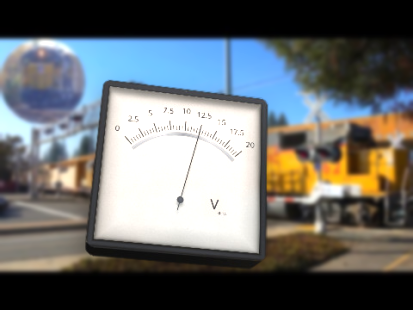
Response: 12.5 V
